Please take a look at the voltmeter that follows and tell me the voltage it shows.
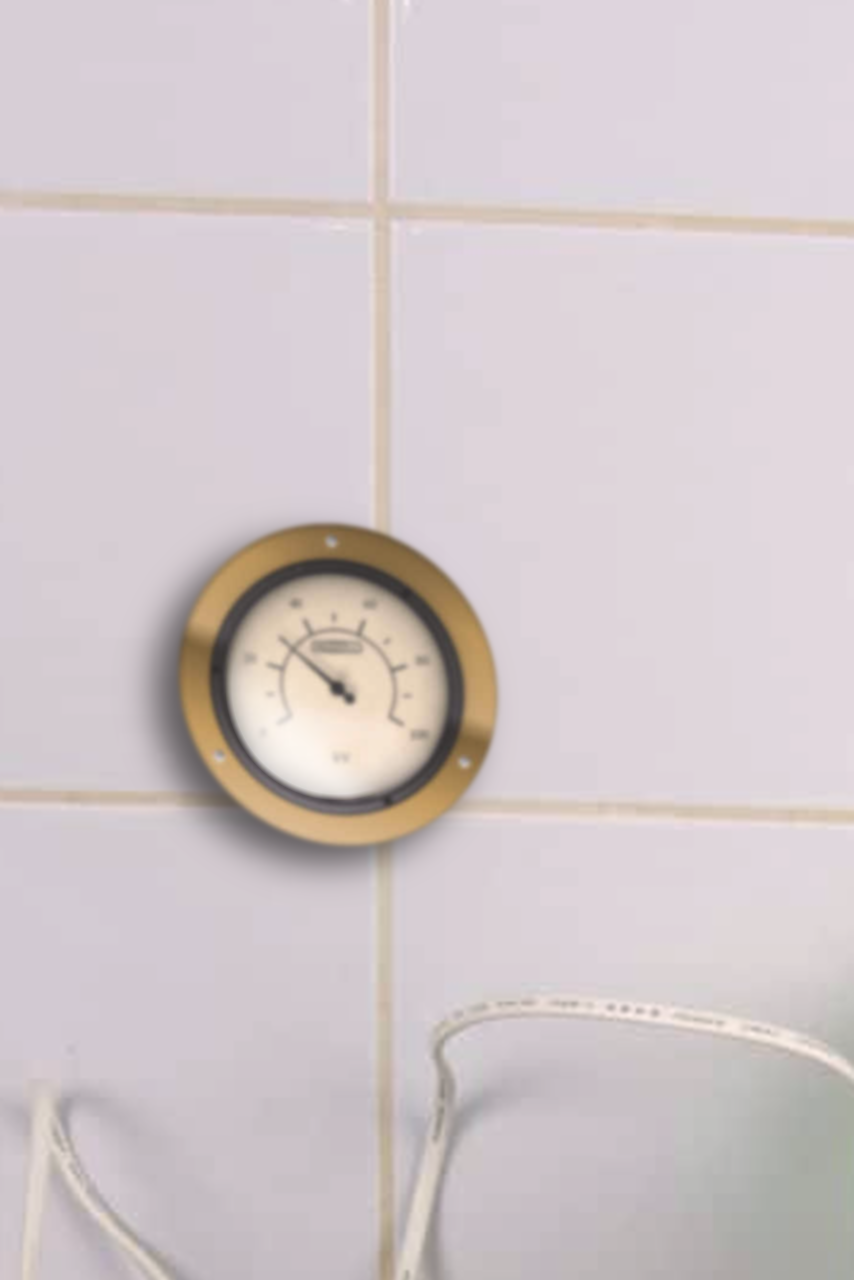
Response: 30 kV
